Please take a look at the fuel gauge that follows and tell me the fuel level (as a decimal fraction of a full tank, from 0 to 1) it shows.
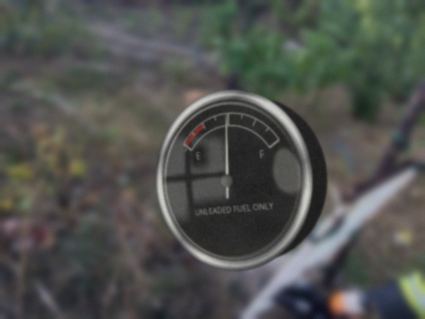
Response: 0.5
